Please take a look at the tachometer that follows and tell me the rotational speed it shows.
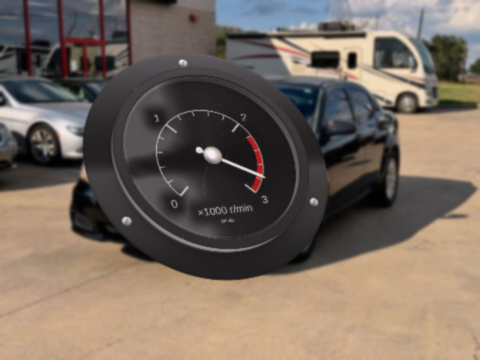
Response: 2800 rpm
